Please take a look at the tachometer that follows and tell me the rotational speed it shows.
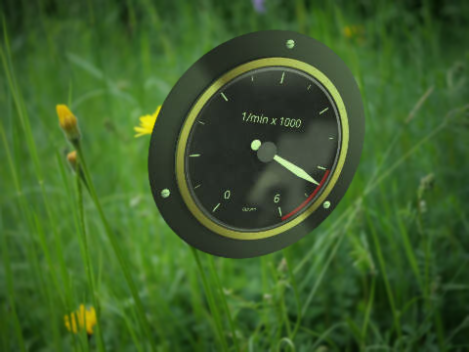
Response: 5250 rpm
